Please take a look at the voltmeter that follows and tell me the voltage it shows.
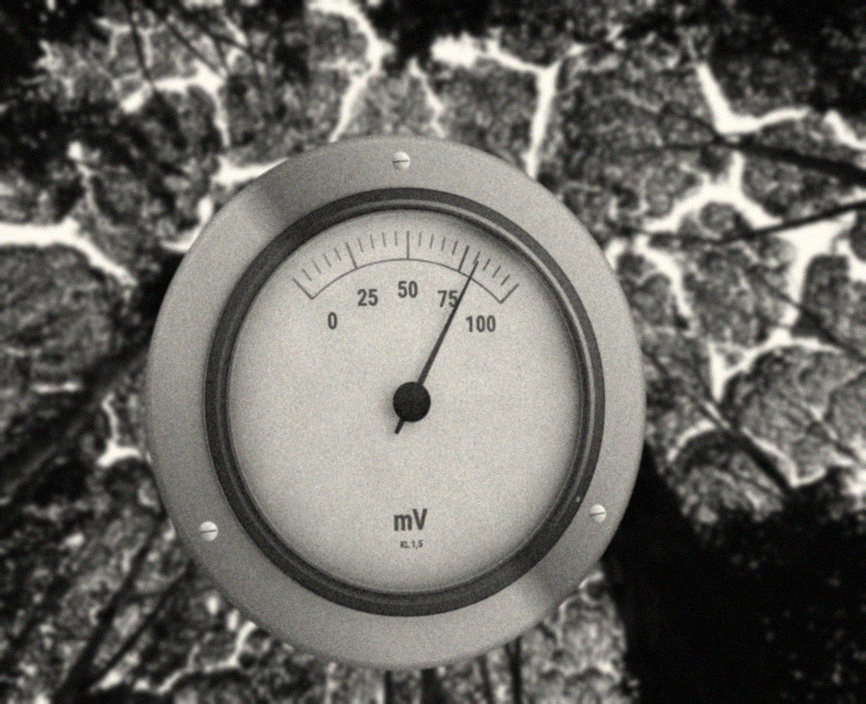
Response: 80 mV
